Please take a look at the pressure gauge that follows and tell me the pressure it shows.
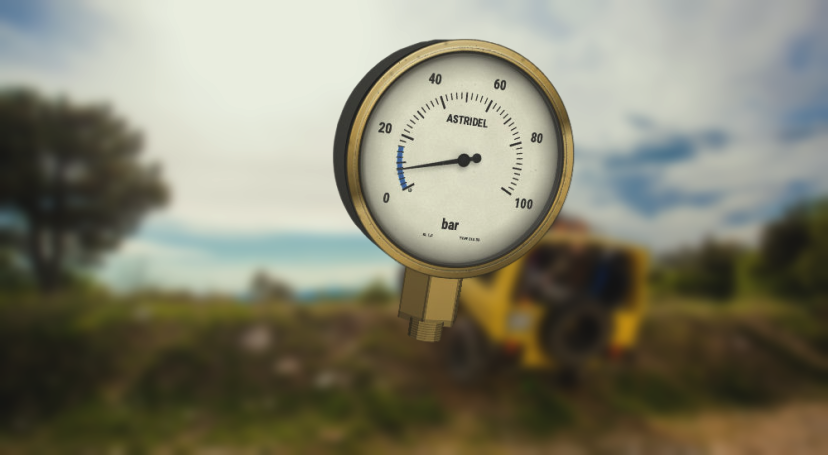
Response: 8 bar
